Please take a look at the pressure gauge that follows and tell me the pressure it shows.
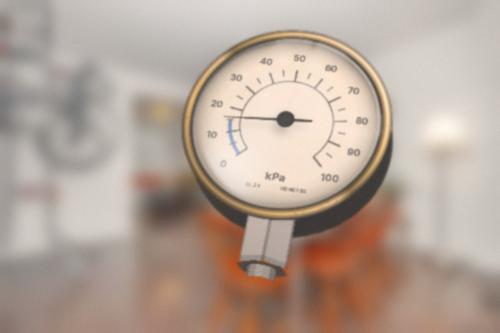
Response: 15 kPa
